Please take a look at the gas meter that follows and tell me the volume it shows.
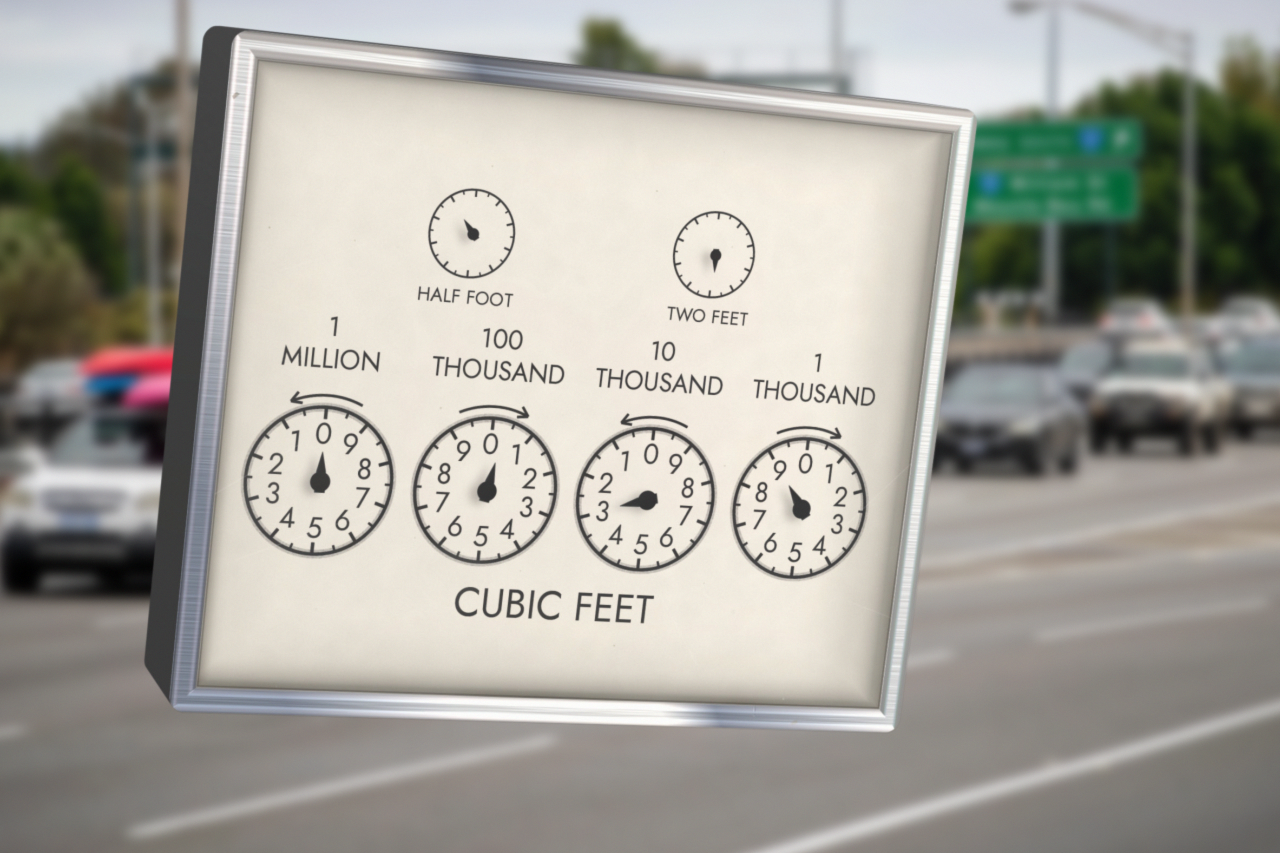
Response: 2900 ft³
